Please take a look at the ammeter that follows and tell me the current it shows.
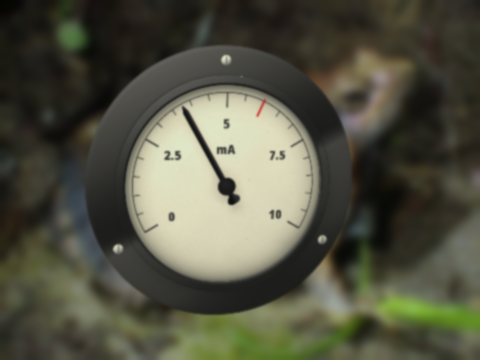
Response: 3.75 mA
